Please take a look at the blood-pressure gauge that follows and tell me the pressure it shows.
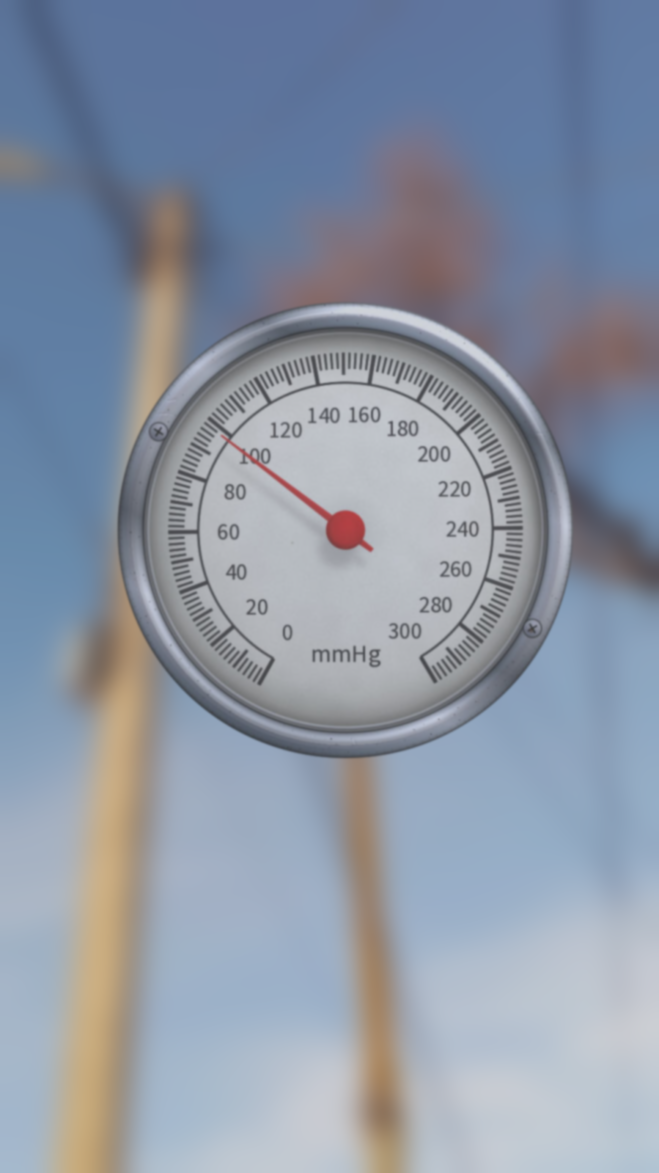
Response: 98 mmHg
